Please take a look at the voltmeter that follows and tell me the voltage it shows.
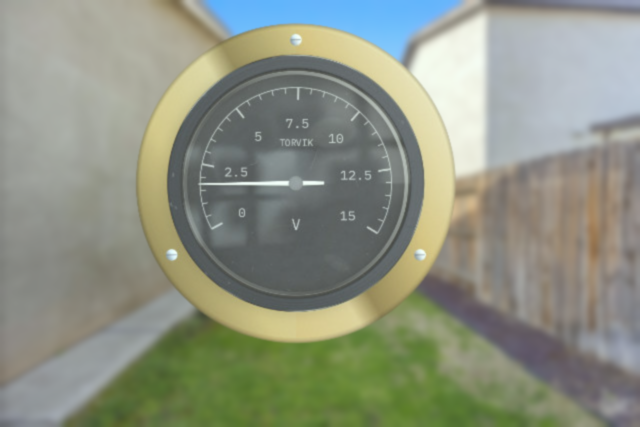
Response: 1.75 V
